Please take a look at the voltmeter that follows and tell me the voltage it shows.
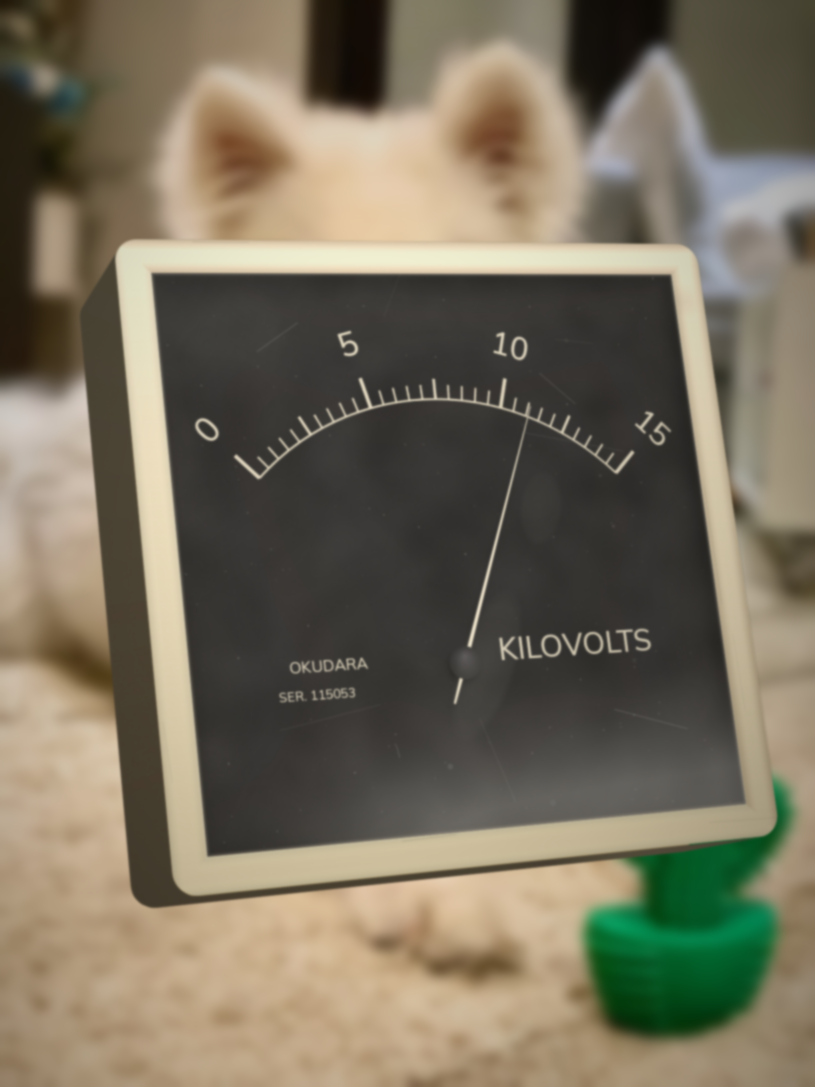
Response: 11 kV
